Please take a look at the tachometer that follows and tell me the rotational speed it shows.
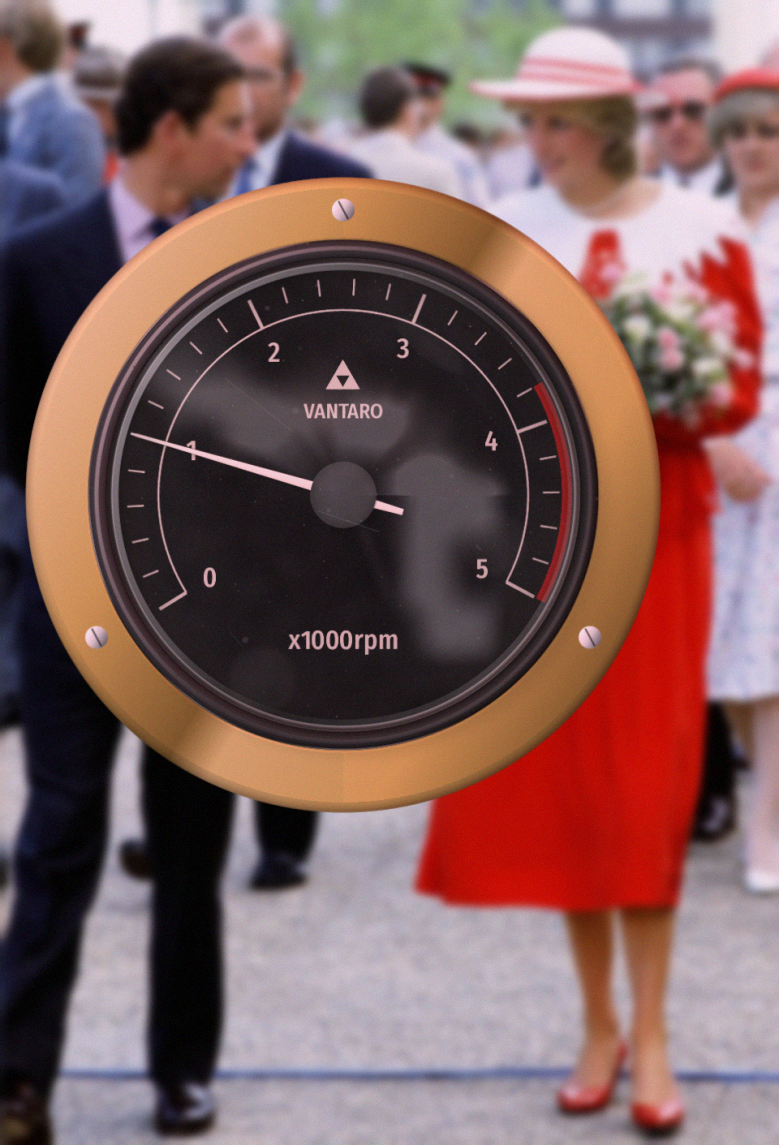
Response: 1000 rpm
